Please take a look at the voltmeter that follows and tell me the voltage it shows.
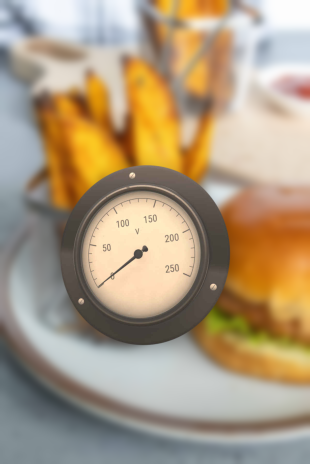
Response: 0 V
